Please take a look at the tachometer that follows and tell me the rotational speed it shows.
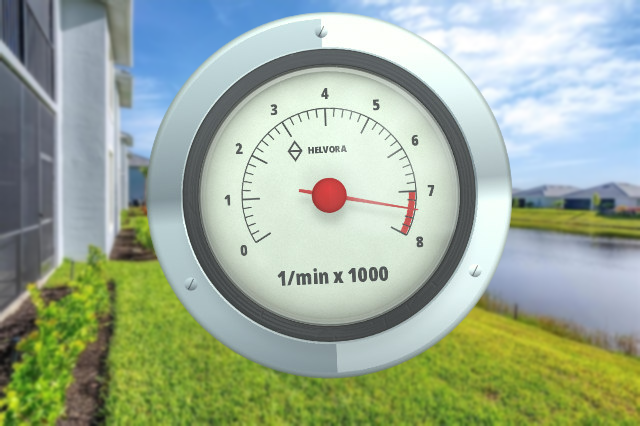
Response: 7400 rpm
